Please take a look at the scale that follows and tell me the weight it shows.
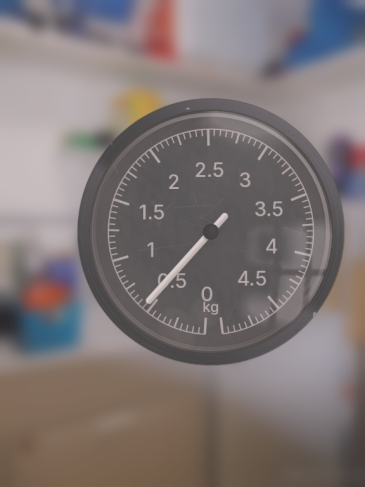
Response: 0.55 kg
